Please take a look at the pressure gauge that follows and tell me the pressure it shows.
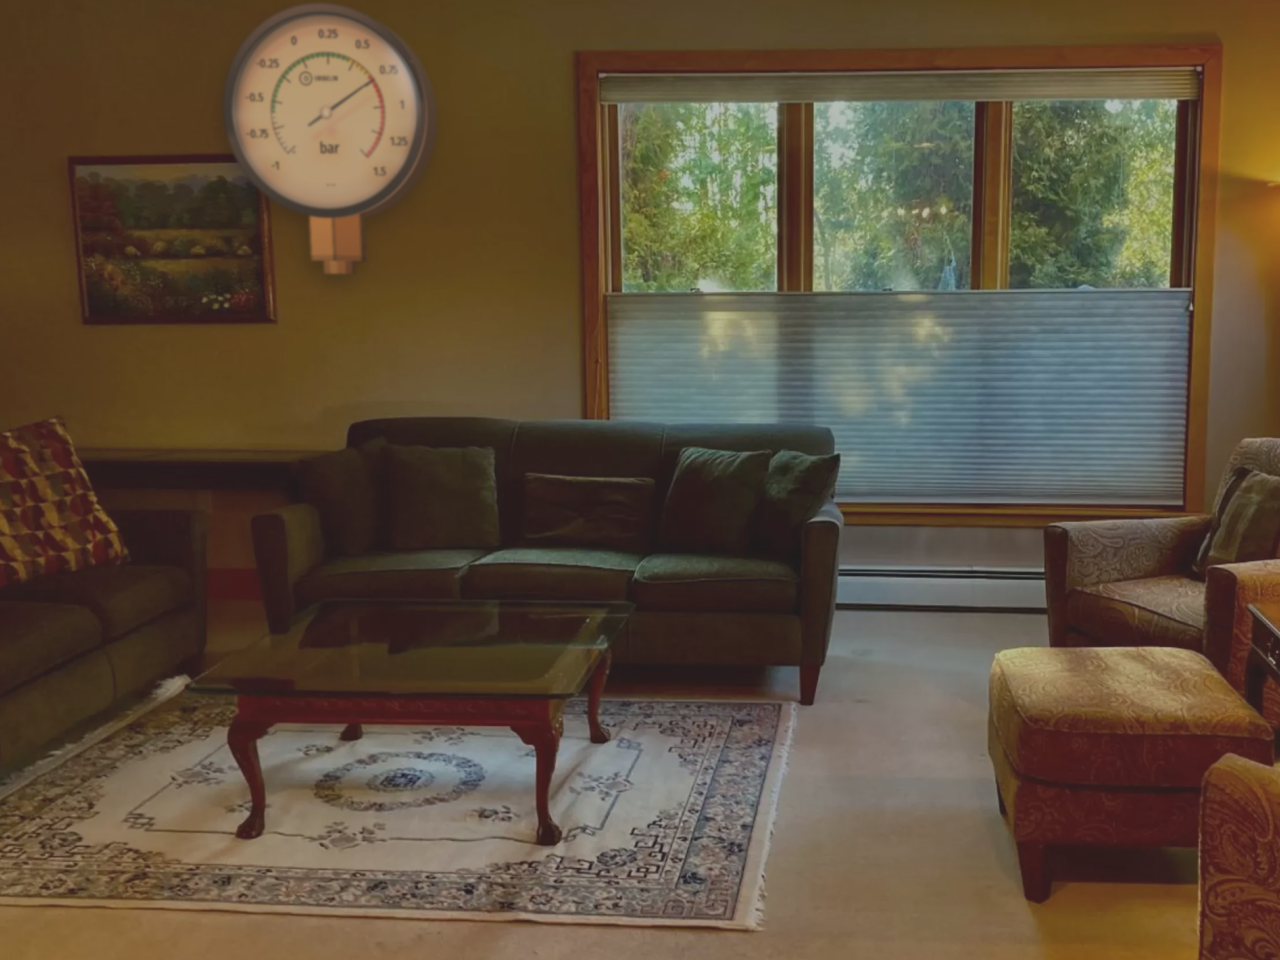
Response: 0.75 bar
